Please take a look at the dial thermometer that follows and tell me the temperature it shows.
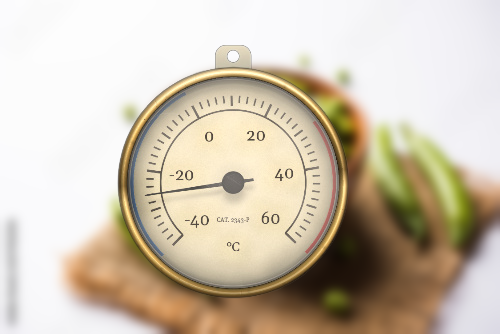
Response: -26 °C
